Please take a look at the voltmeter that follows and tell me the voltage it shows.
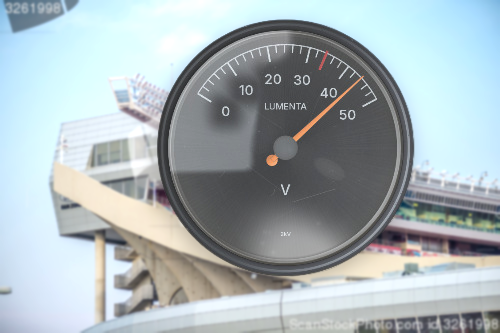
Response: 44 V
